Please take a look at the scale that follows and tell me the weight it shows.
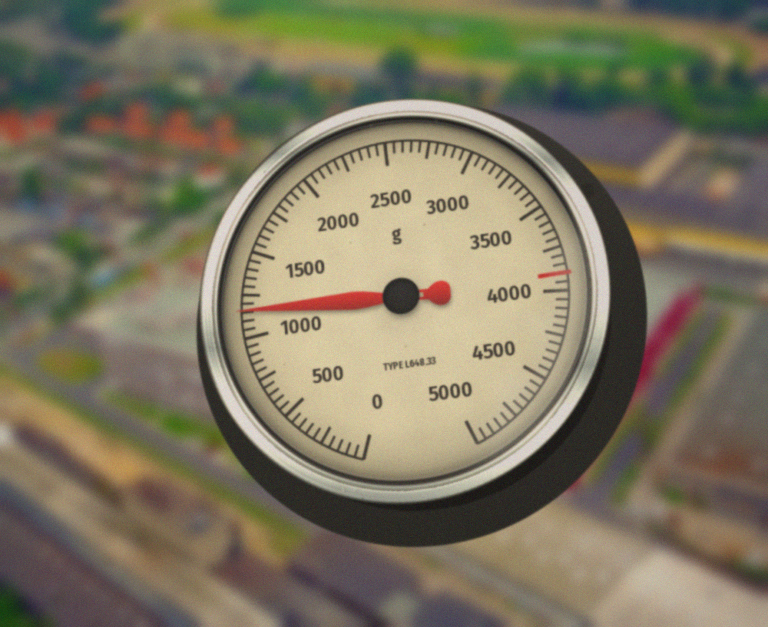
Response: 1150 g
